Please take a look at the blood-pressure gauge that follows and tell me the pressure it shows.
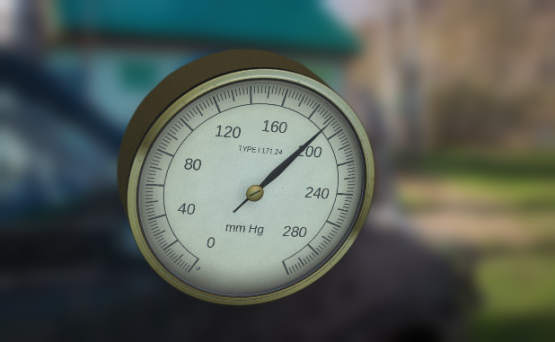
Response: 190 mmHg
